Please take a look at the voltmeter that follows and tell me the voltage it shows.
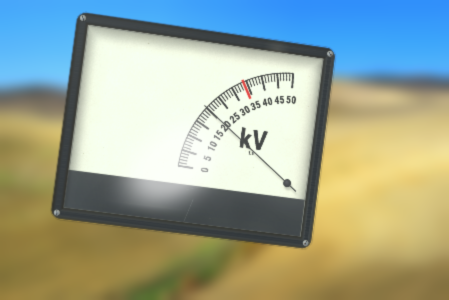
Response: 20 kV
